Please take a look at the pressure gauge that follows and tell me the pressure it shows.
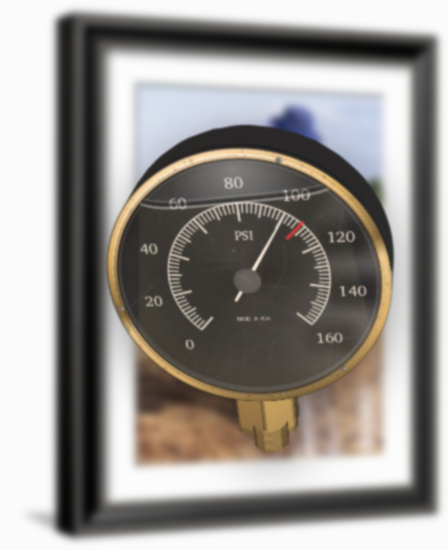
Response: 100 psi
